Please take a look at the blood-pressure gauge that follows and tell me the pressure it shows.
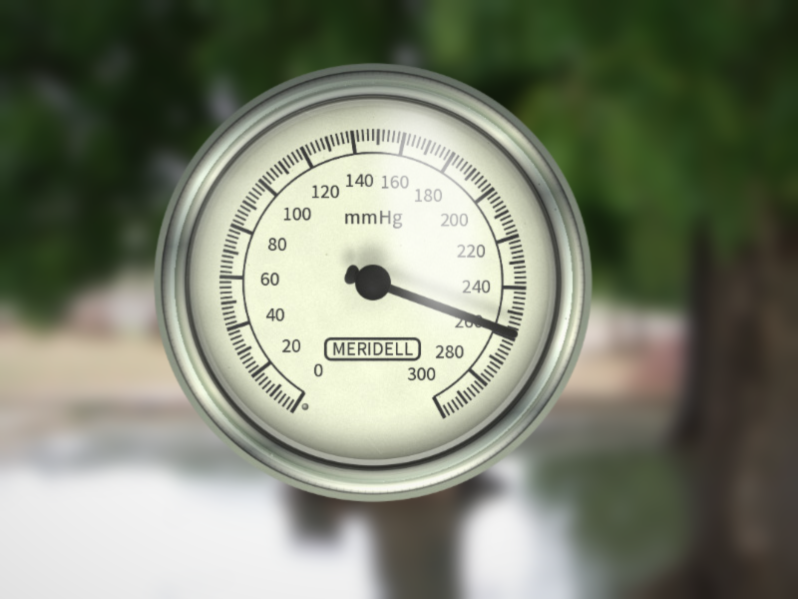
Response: 258 mmHg
